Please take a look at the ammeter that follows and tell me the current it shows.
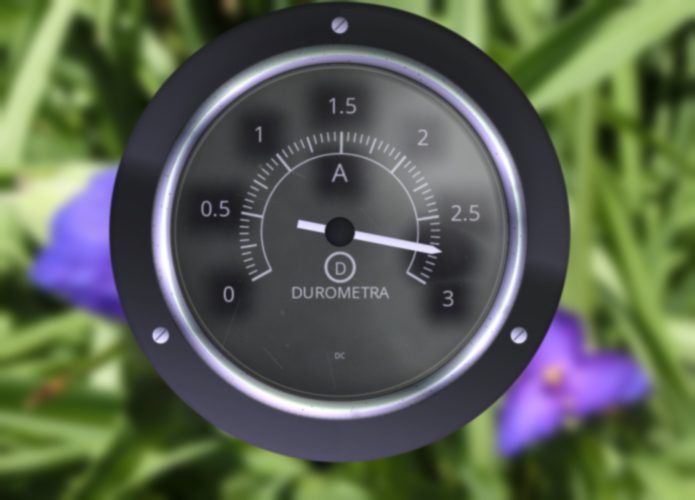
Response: 2.75 A
